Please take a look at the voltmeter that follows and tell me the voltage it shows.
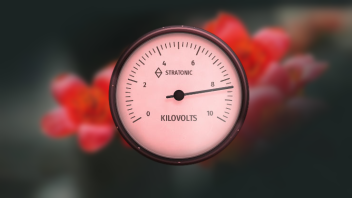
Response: 8.4 kV
